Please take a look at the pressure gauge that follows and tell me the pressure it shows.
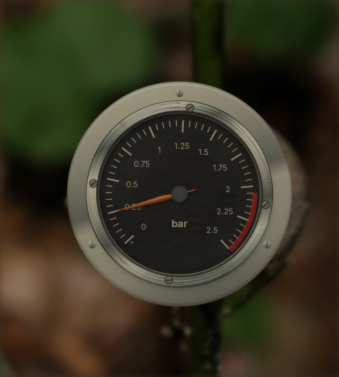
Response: 0.25 bar
